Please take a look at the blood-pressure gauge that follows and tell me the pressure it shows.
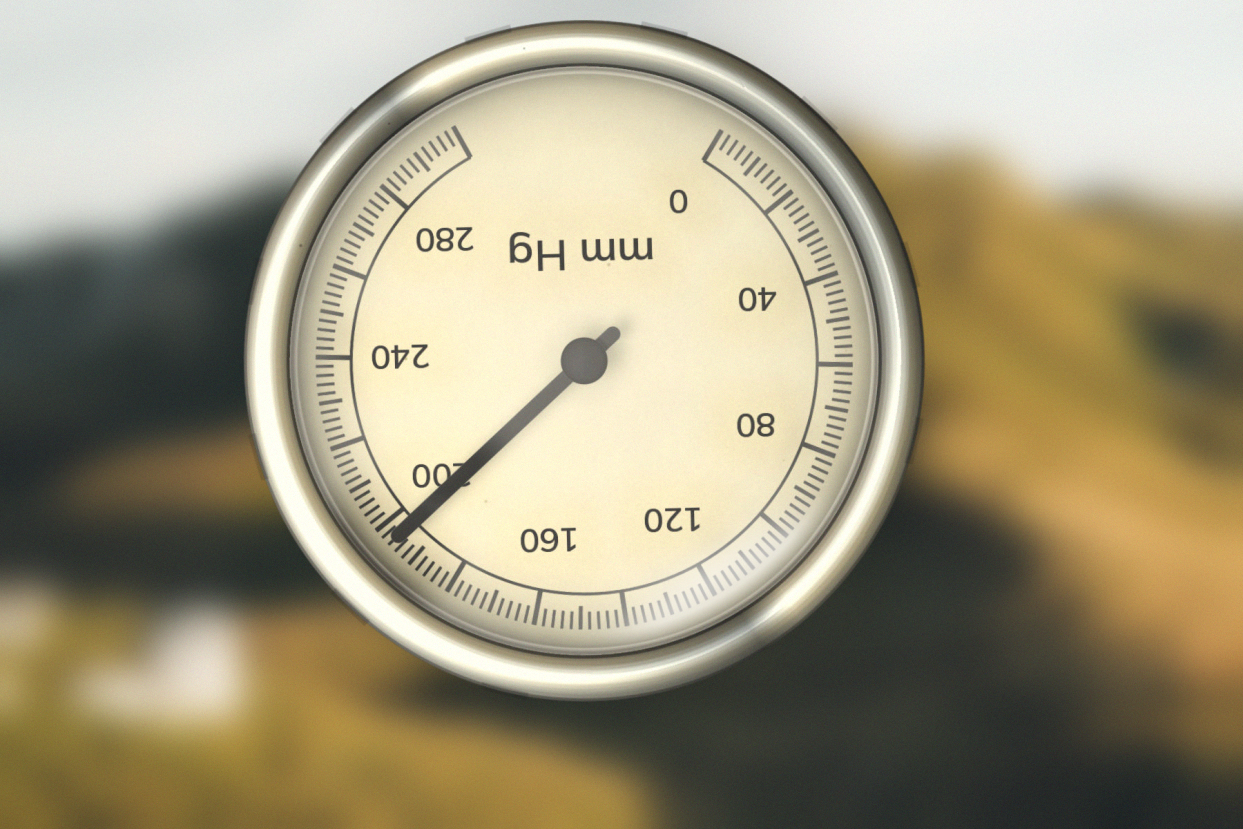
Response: 196 mmHg
